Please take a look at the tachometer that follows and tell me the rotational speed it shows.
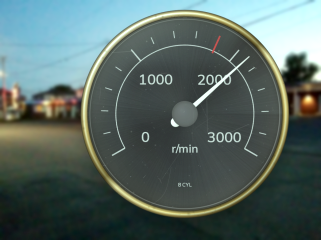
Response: 2100 rpm
